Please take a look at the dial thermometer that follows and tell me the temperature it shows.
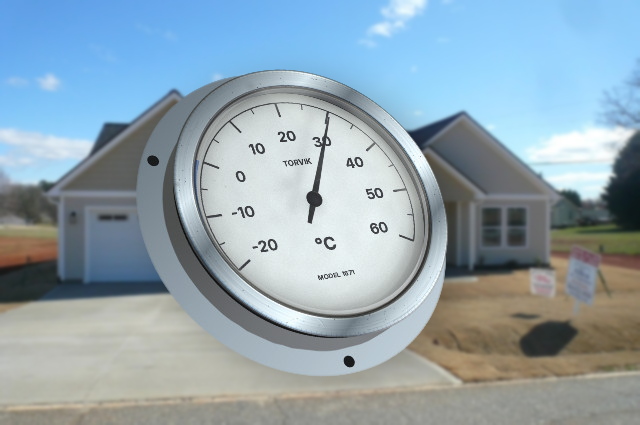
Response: 30 °C
